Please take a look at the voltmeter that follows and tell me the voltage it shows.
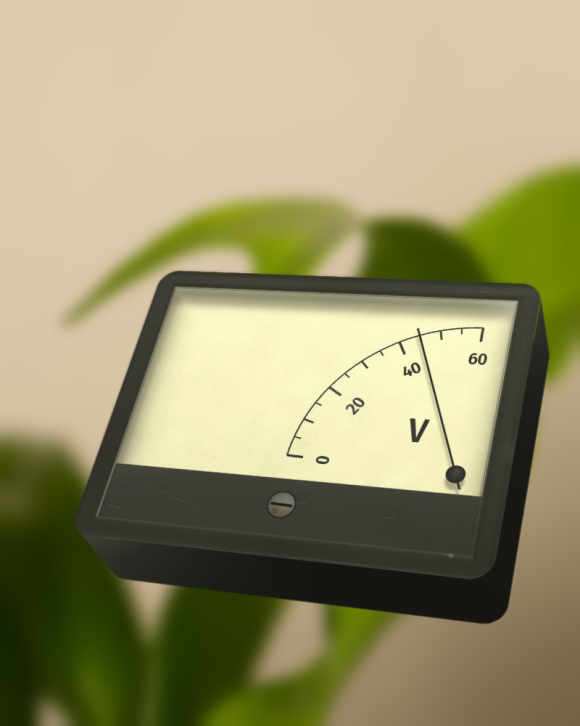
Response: 45 V
